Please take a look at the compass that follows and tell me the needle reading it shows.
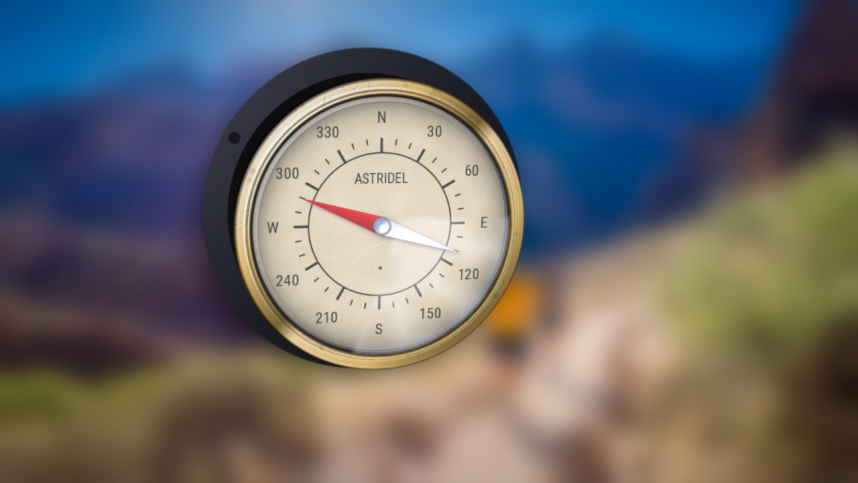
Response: 290 °
